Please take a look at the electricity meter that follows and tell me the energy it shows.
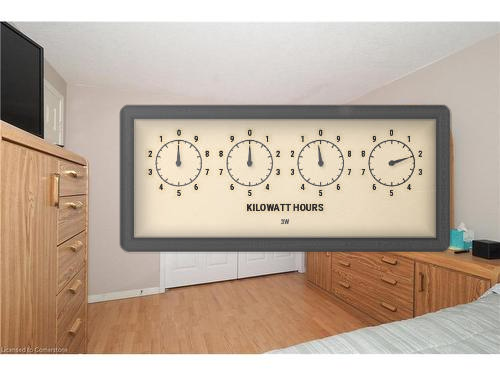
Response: 2 kWh
